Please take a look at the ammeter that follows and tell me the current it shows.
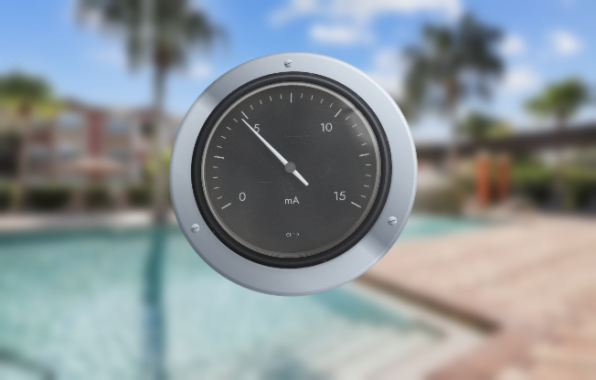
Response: 4.75 mA
